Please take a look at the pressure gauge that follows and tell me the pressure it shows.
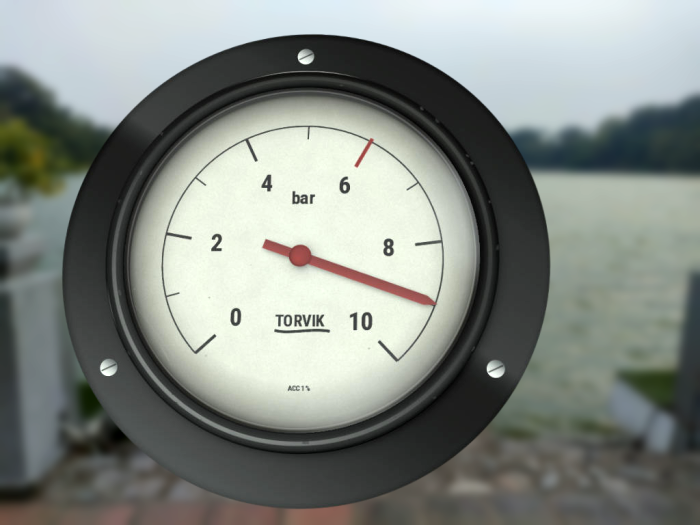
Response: 9 bar
